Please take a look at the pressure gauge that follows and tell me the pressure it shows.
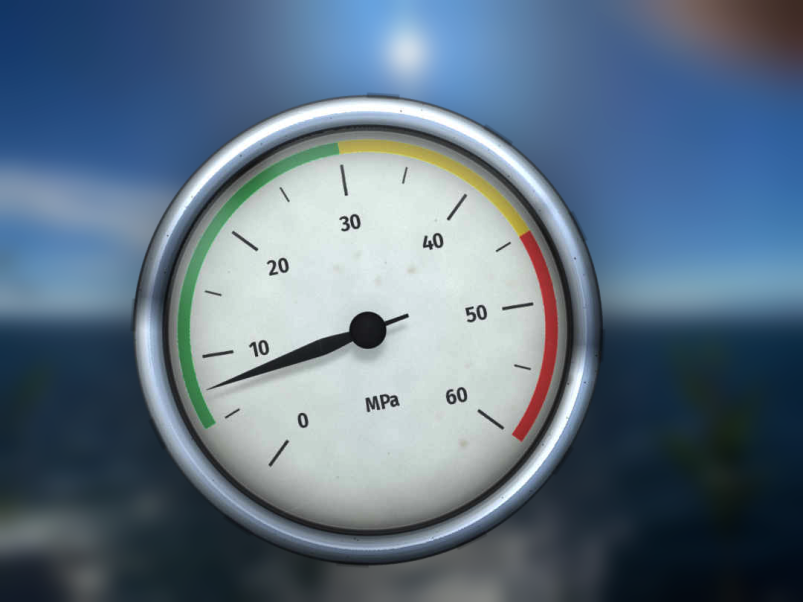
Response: 7.5 MPa
